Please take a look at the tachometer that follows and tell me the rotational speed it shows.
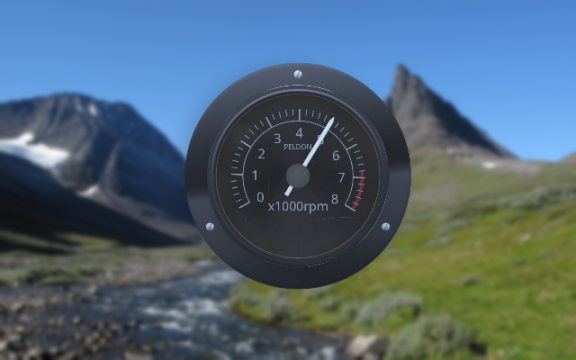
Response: 5000 rpm
